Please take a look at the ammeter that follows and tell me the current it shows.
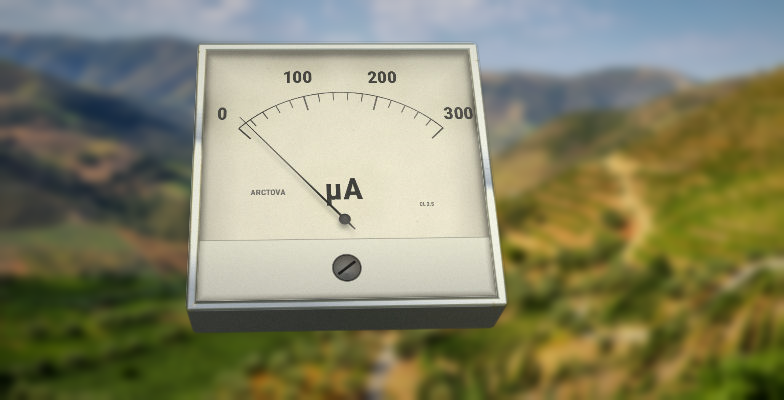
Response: 10 µA
